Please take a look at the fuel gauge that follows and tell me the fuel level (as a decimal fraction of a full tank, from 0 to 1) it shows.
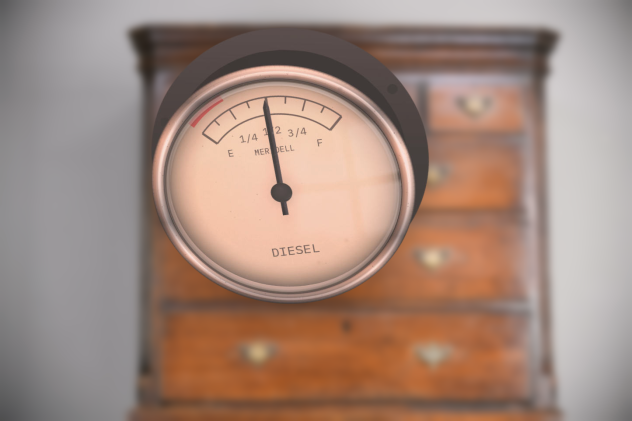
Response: 0.5
